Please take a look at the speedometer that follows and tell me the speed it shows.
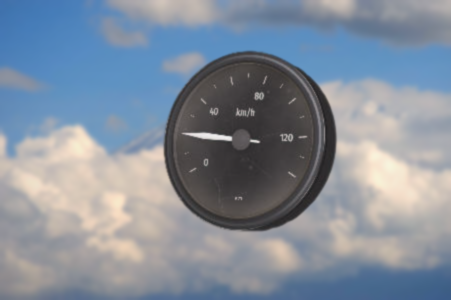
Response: 20 km/h
